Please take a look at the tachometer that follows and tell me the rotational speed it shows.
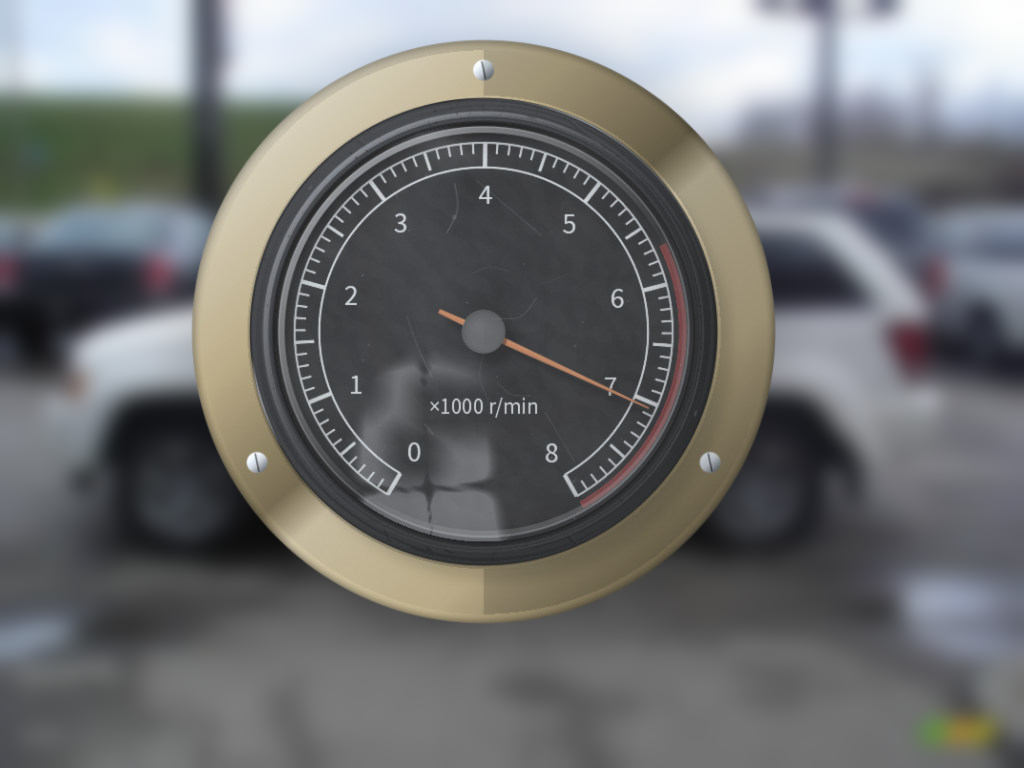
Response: 7050 rpm
